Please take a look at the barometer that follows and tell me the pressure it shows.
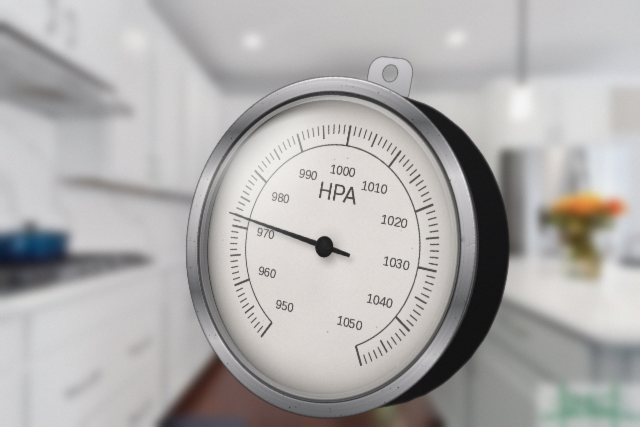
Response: 972 hPa
